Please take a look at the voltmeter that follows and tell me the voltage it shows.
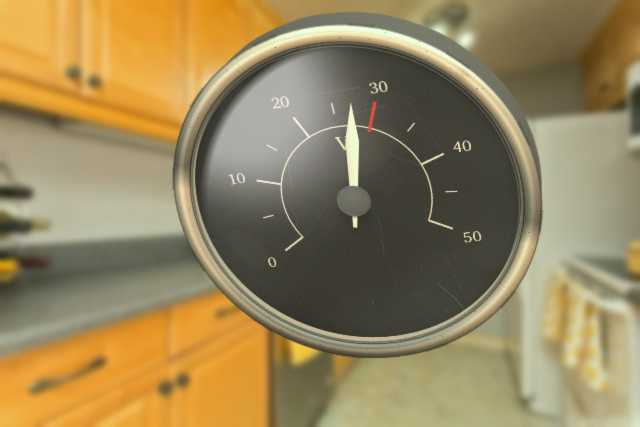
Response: 27.5 V
